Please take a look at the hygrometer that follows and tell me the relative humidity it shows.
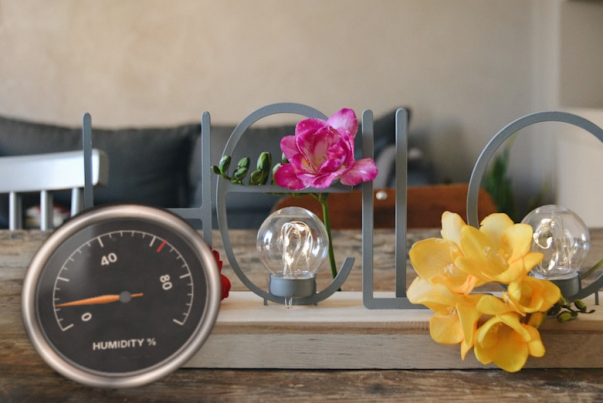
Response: 10 %
